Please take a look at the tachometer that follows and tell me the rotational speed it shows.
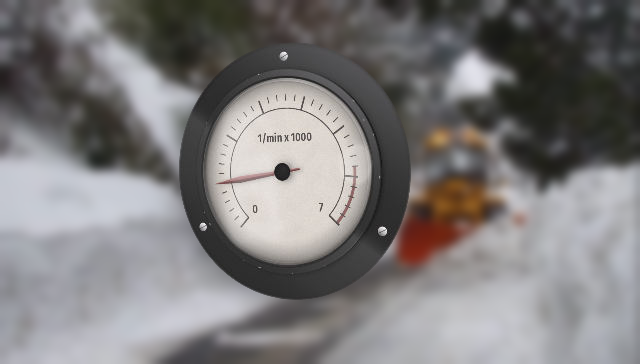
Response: 1000 rpm
